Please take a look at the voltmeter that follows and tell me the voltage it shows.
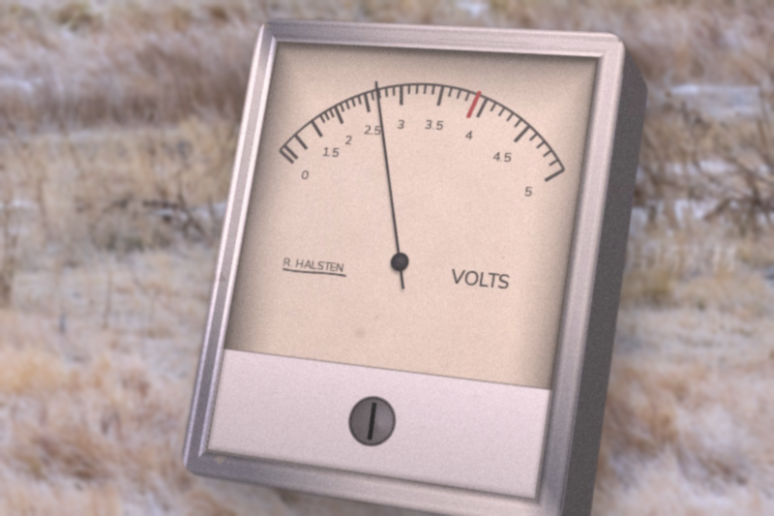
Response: 2.7 V
